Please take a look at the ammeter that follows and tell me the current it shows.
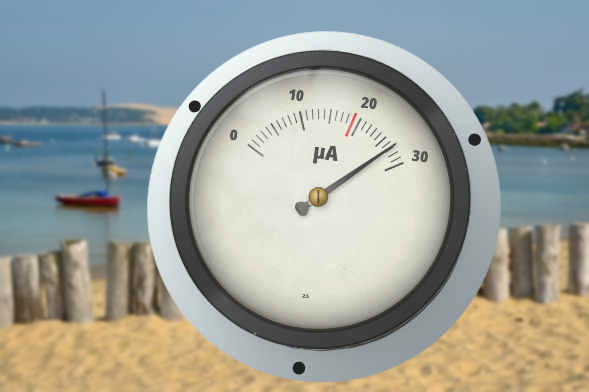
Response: 27 µA
